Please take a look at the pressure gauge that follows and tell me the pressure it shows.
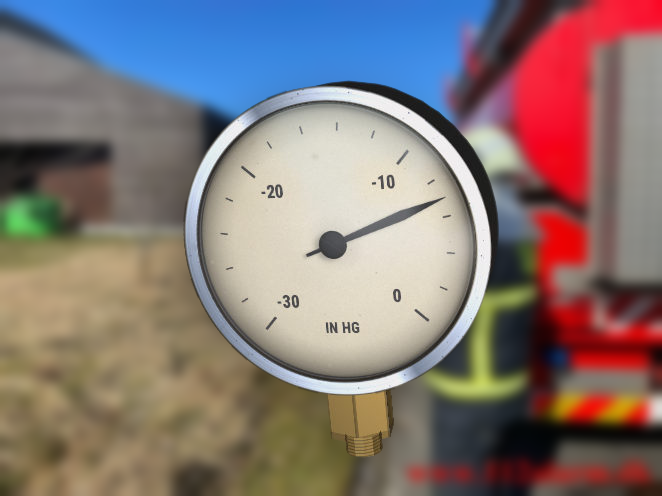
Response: -7 inHg
